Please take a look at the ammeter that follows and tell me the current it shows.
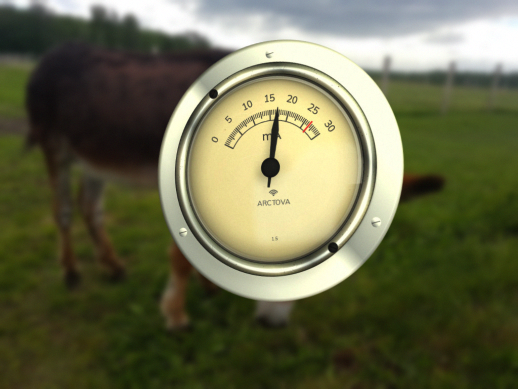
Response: 17.5 mA
